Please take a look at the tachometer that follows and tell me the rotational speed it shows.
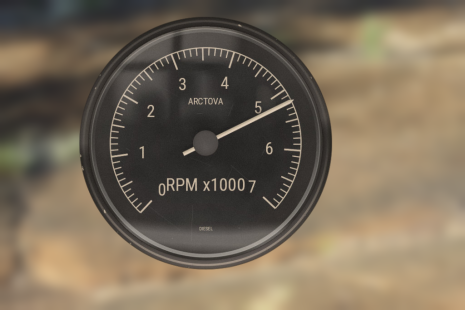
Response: 5200 rpm
